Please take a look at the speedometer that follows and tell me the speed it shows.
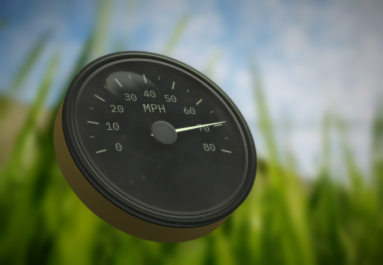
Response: 70 mph
